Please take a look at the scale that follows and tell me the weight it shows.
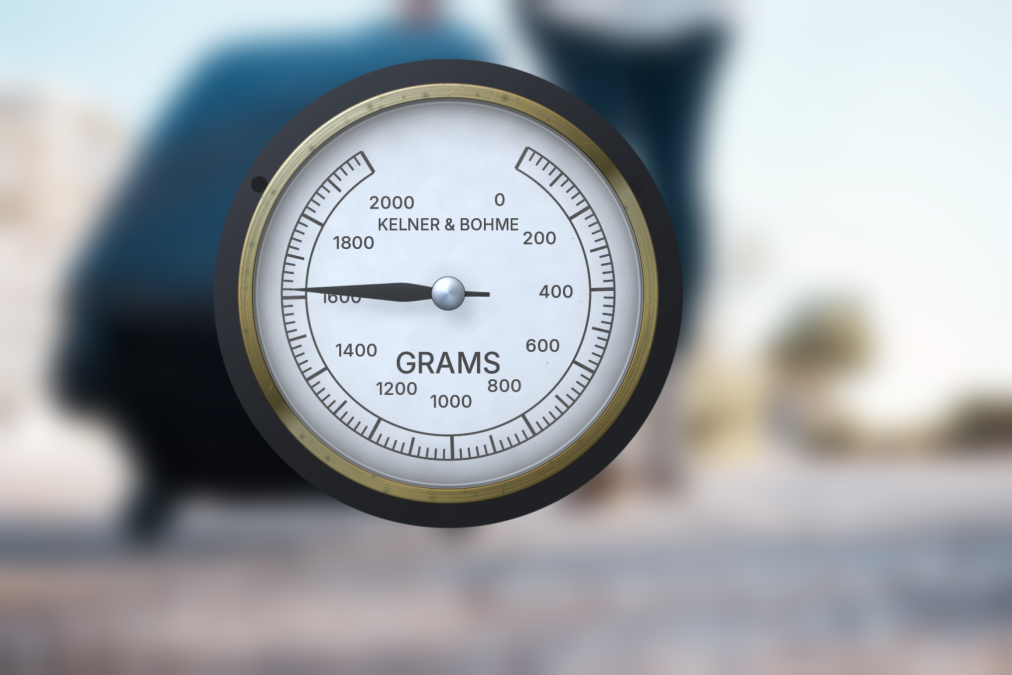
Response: 1620 g
